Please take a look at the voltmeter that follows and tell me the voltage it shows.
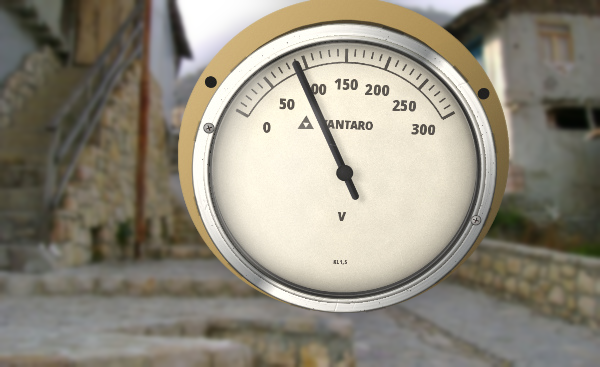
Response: 90 V
